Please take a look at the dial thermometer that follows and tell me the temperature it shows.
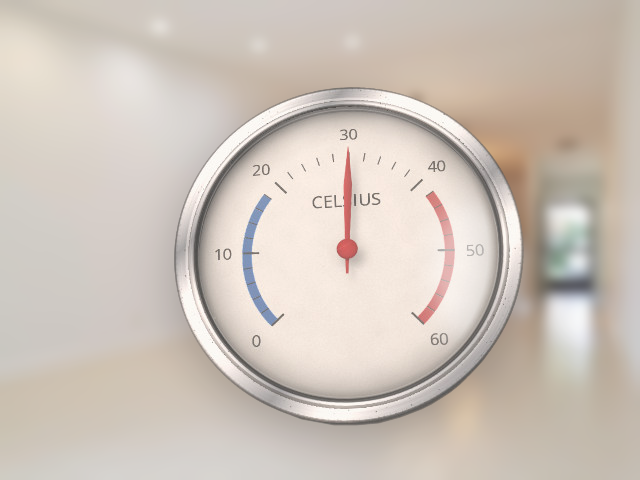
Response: 30 °C
